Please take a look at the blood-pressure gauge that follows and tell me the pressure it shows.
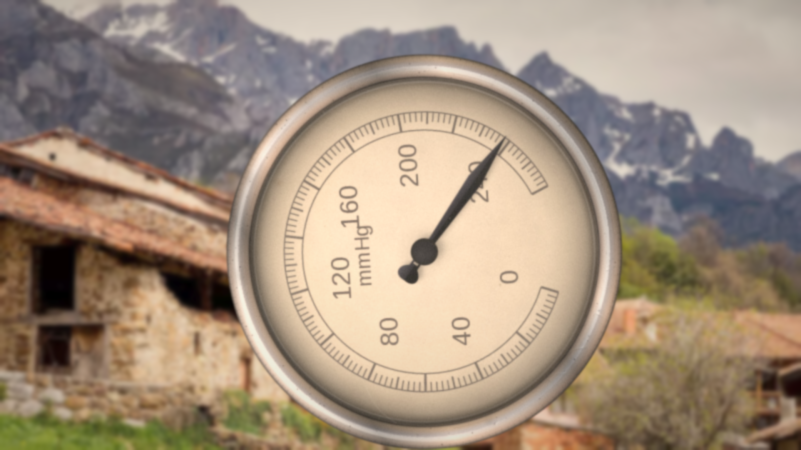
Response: 238 mmHg
